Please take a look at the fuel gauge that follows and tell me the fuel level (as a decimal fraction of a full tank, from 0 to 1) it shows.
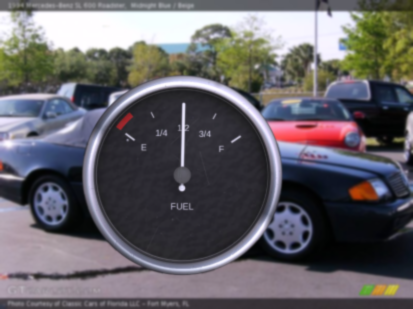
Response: 0.5
